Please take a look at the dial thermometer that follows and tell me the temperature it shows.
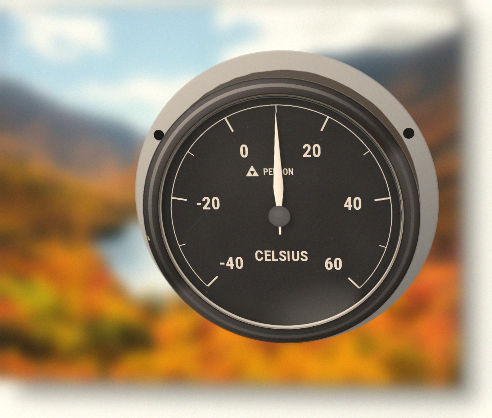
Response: 10 °C
